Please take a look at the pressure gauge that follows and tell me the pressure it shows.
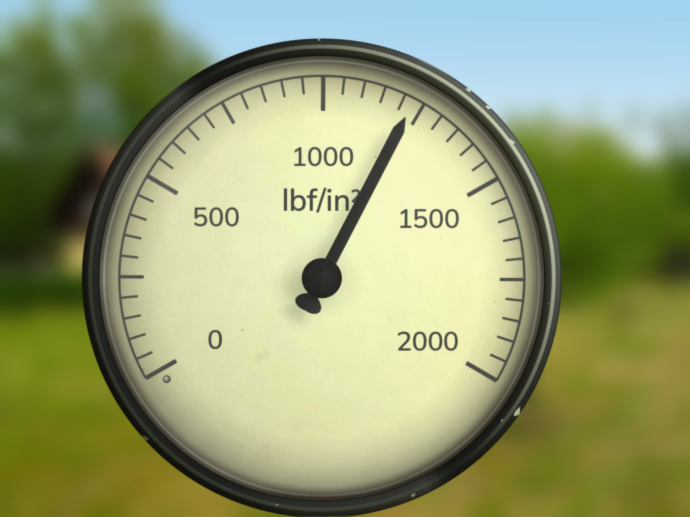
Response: 1225 psi
